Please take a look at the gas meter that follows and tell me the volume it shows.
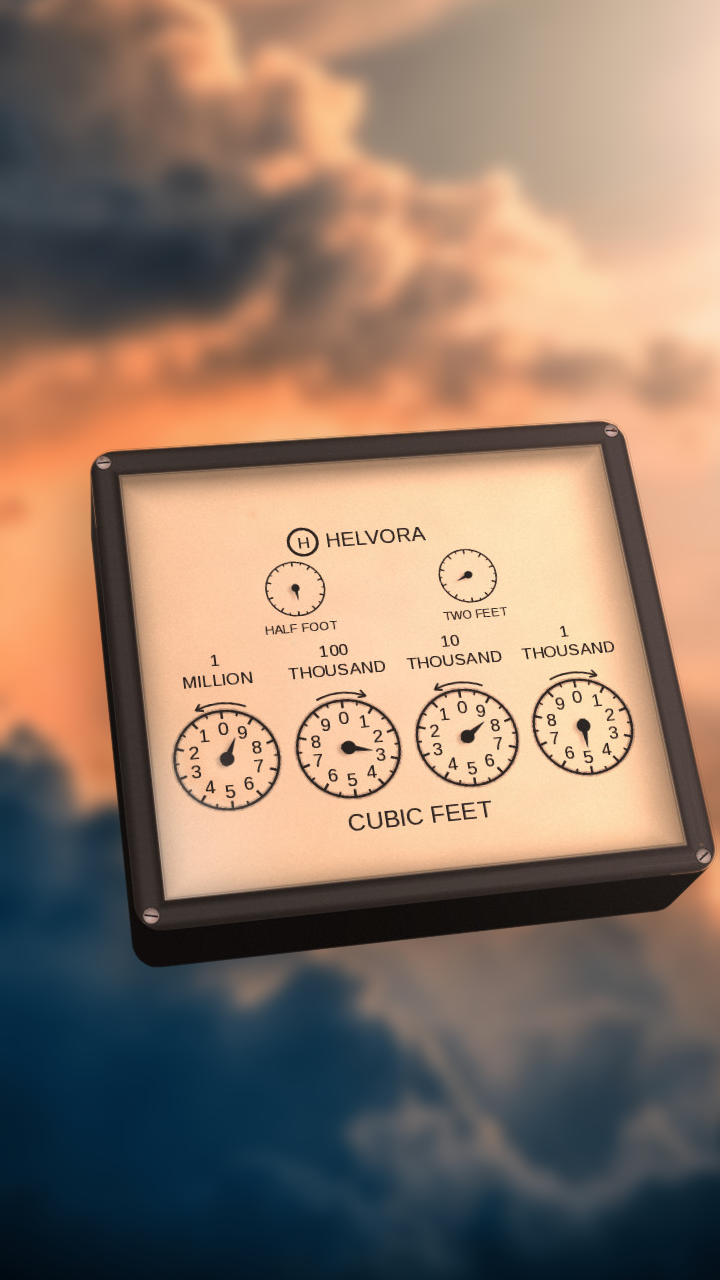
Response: 928500 ft³
